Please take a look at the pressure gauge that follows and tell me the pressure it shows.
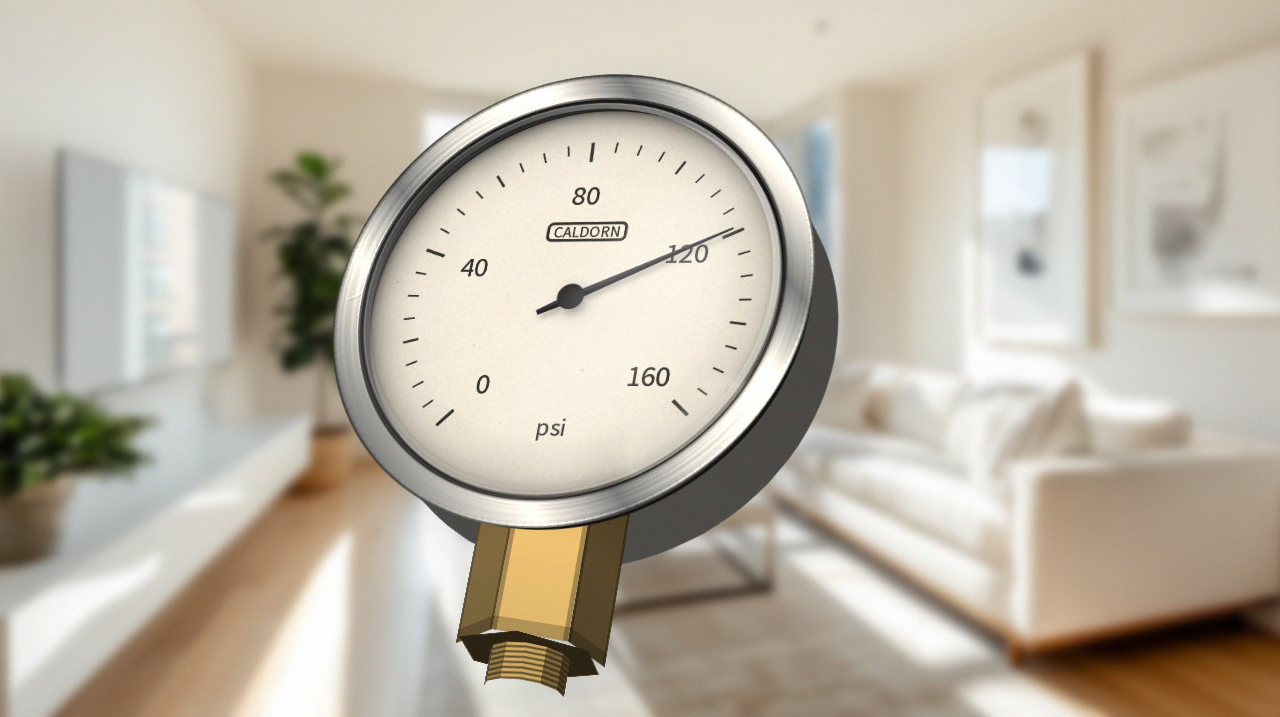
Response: 120 psi
